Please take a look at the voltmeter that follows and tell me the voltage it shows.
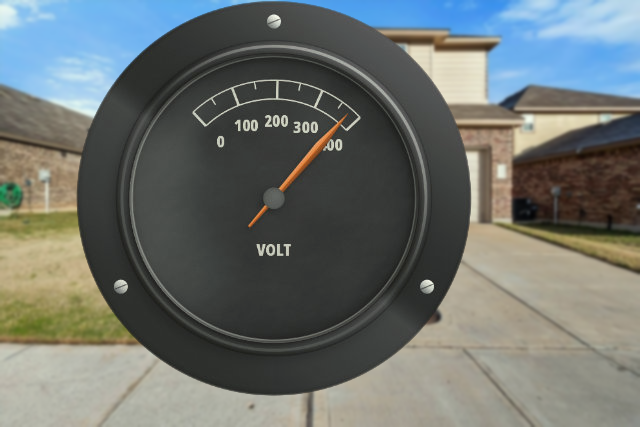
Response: 375 V
